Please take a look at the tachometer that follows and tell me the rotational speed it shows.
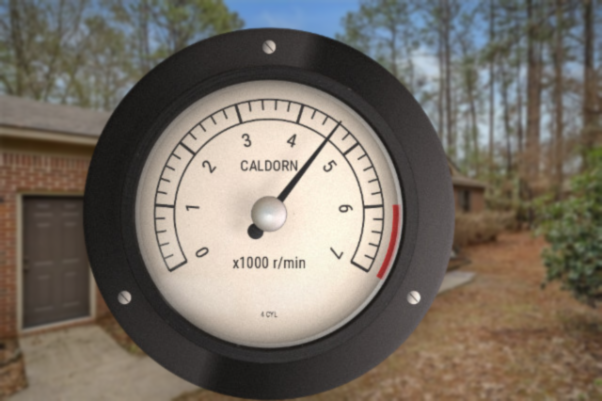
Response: 4600 rpm
